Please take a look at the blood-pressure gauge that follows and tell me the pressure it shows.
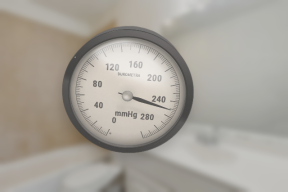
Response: 250 mmHg
